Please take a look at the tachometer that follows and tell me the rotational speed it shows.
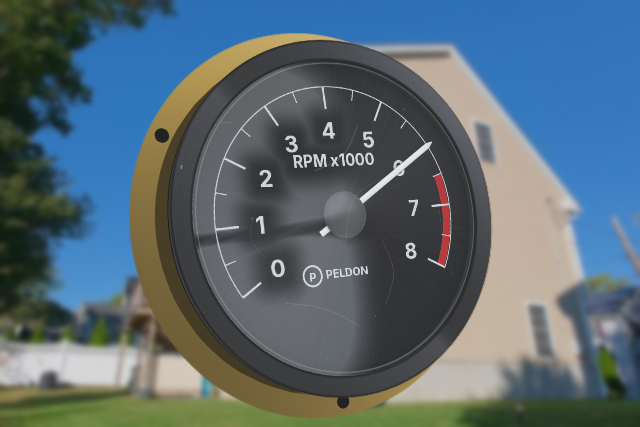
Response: 6000 rpm
